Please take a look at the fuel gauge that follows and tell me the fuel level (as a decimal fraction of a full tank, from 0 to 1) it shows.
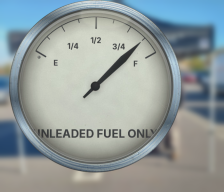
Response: 0.875
